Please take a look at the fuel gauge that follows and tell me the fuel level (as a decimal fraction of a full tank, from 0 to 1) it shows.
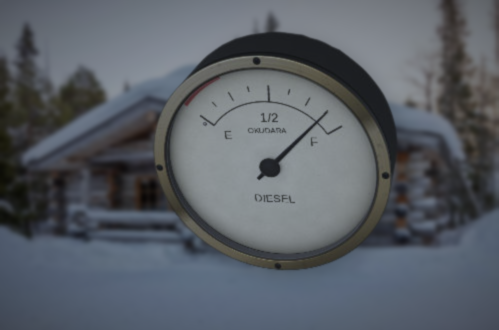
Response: 0.875
